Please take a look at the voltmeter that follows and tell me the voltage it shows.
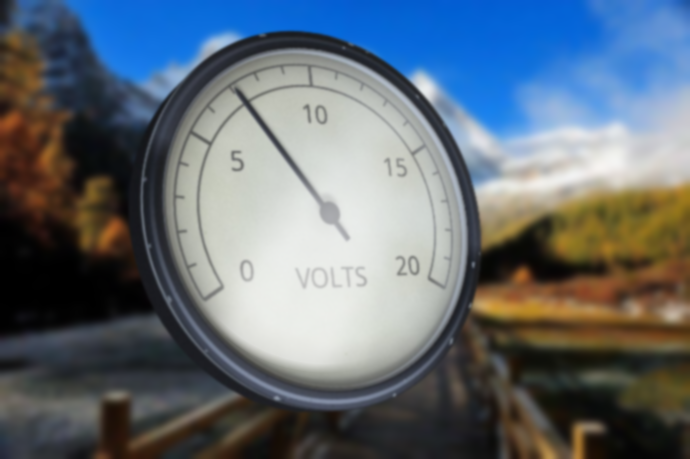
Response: 7 V
